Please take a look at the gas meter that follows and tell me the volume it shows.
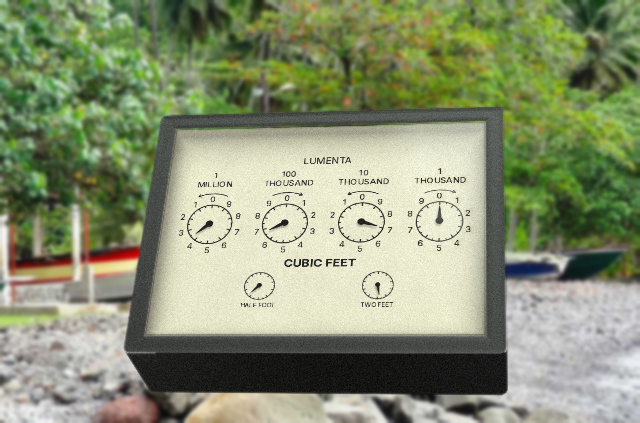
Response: 367000 ft³
